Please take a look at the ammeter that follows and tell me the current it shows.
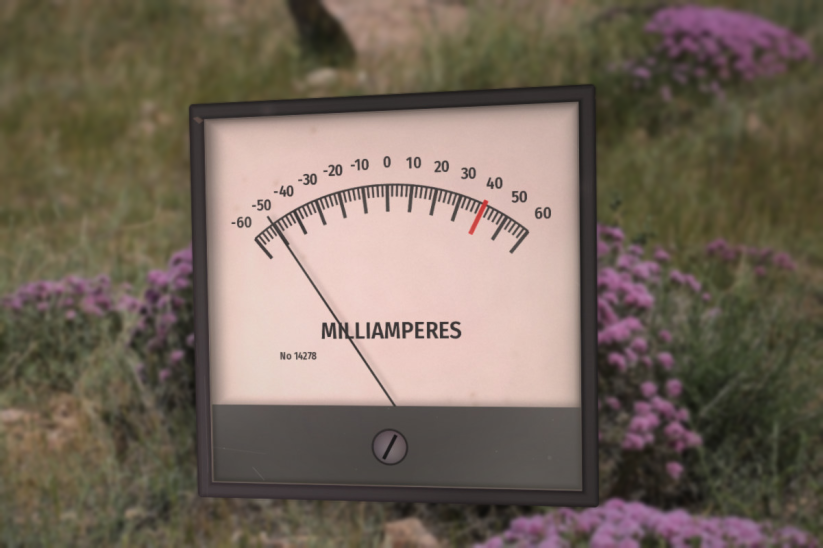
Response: -50 mA
